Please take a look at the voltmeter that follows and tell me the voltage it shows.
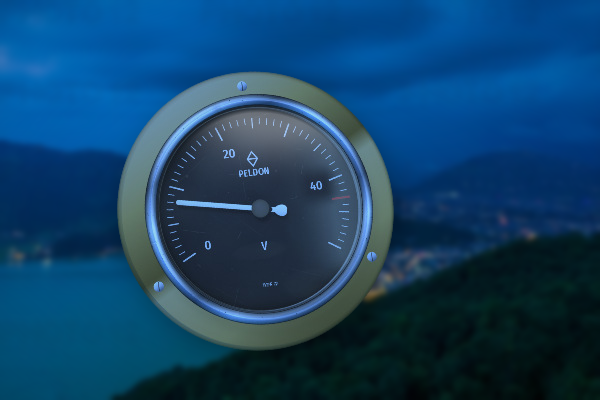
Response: 8 V
